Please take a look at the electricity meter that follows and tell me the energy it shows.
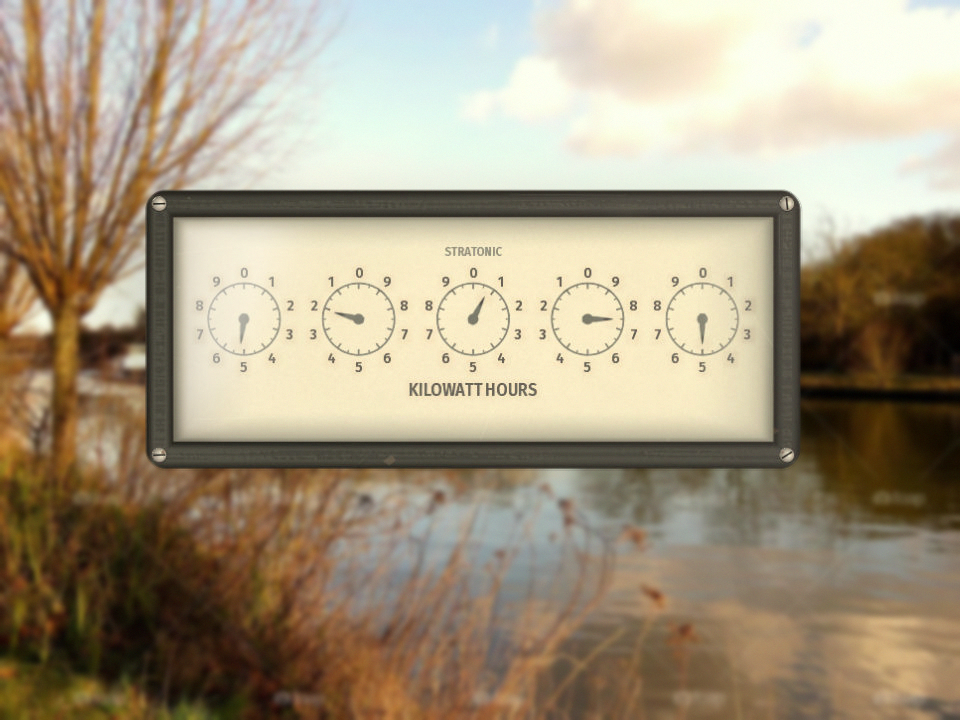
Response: 52075 kWh
